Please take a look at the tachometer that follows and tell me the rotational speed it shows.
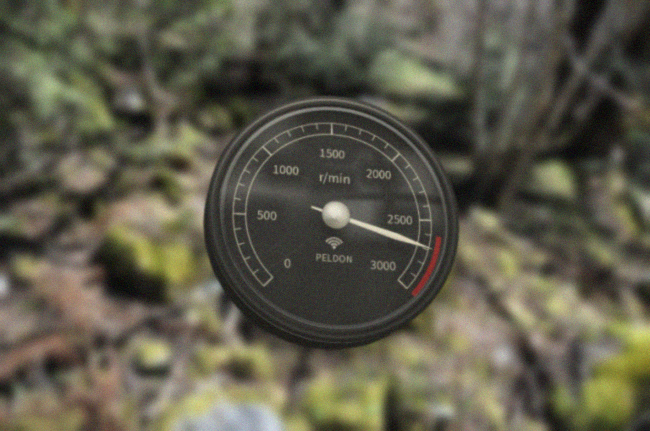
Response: 2700 rpm
